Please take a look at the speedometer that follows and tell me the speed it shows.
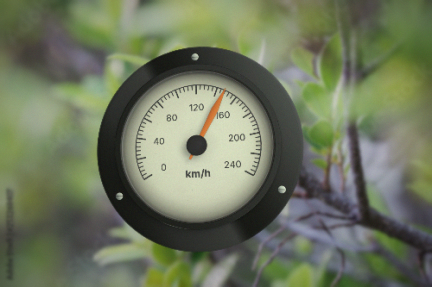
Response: 148 km/h
